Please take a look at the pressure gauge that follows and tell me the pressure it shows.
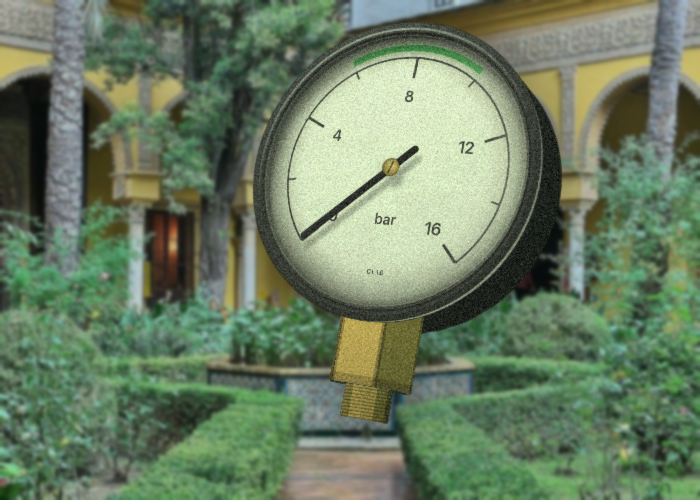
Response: 0 bar
